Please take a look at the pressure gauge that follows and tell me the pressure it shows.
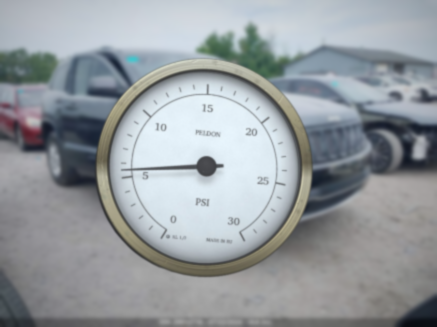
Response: 5.5 psi
